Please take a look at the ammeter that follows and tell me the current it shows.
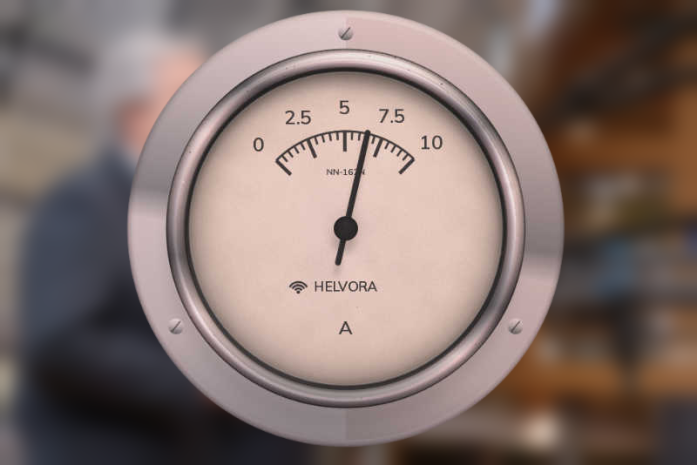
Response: 6.5 A
